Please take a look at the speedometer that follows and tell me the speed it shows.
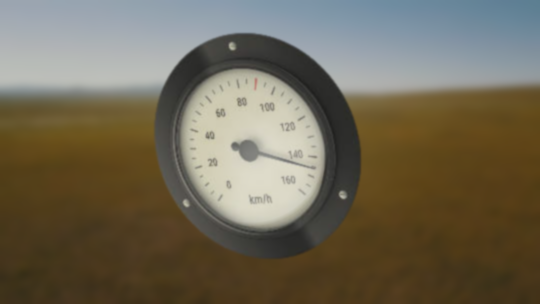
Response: 145 km/h
